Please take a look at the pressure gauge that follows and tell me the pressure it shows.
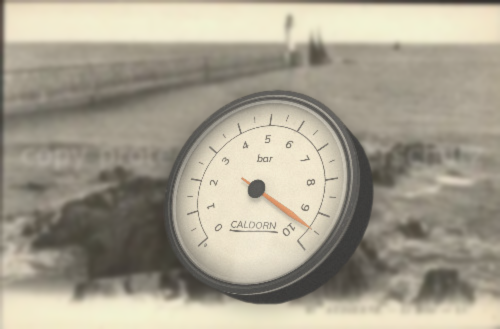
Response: 9.5 bar
